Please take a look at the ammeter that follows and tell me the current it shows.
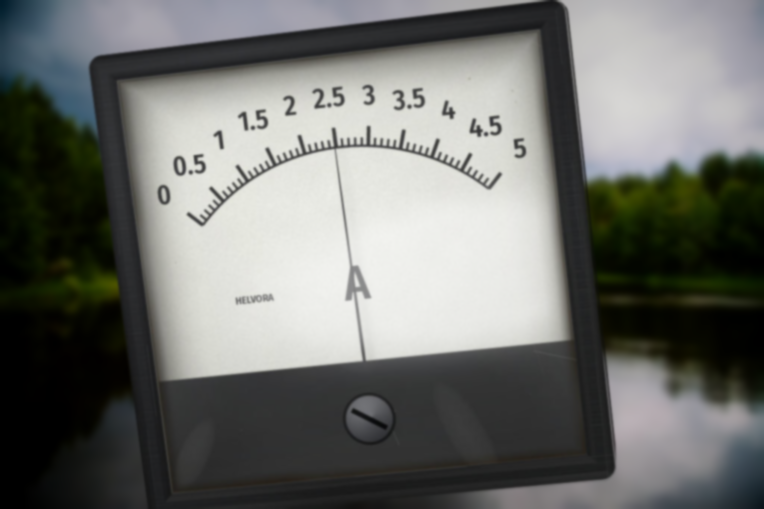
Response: 2.5 A
